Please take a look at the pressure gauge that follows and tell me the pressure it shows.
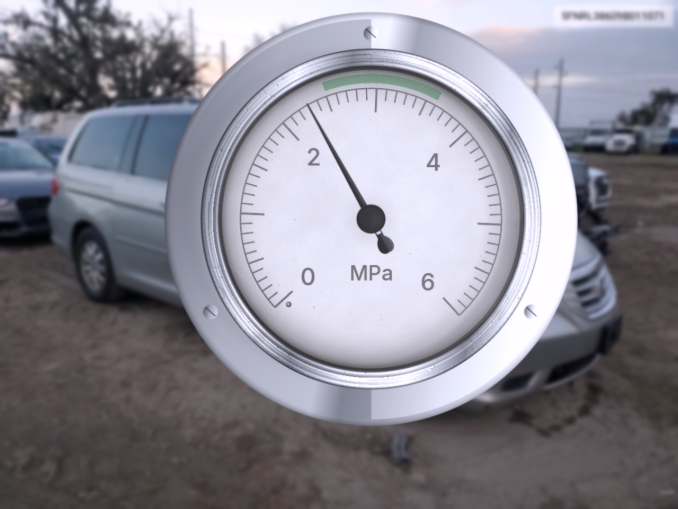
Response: 2.3 MPa
